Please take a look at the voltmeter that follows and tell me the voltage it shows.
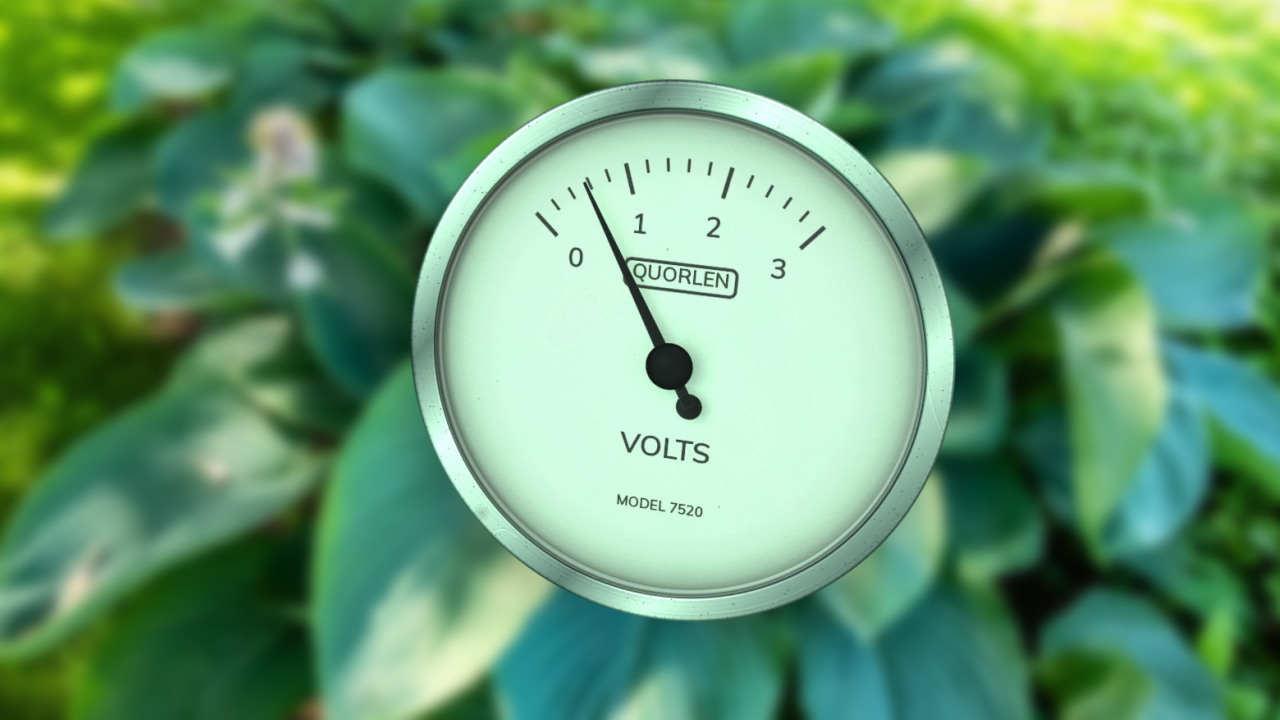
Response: 0.6 V
